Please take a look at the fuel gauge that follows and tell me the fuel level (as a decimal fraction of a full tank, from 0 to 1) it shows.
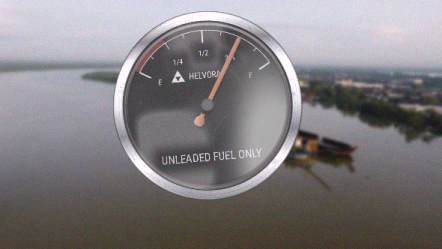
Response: 0.75
